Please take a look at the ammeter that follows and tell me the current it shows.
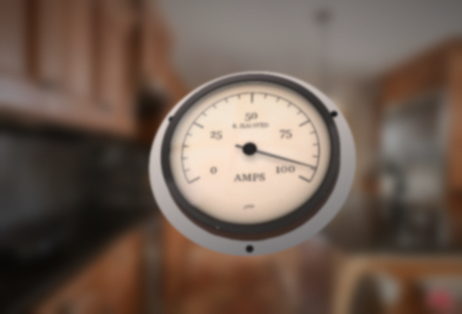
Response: 95 A
